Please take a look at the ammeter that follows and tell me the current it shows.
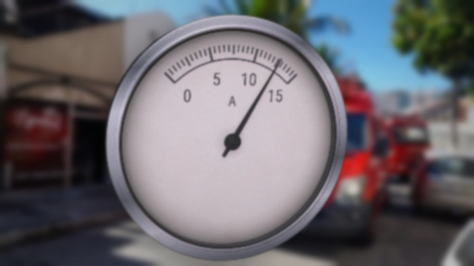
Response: 12.5 A
